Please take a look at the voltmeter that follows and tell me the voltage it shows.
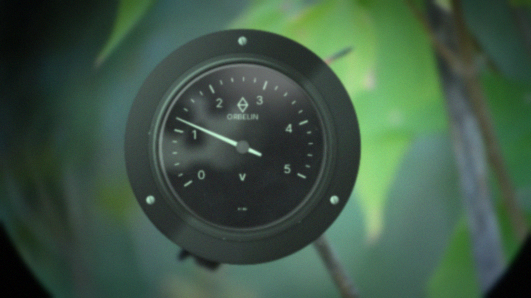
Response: 1.2 V
